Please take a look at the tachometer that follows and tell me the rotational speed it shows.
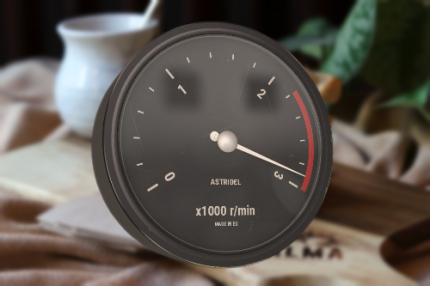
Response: 2900 rpm
